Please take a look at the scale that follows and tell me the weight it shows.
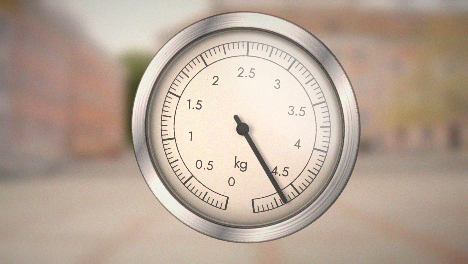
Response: 4.65 kg
